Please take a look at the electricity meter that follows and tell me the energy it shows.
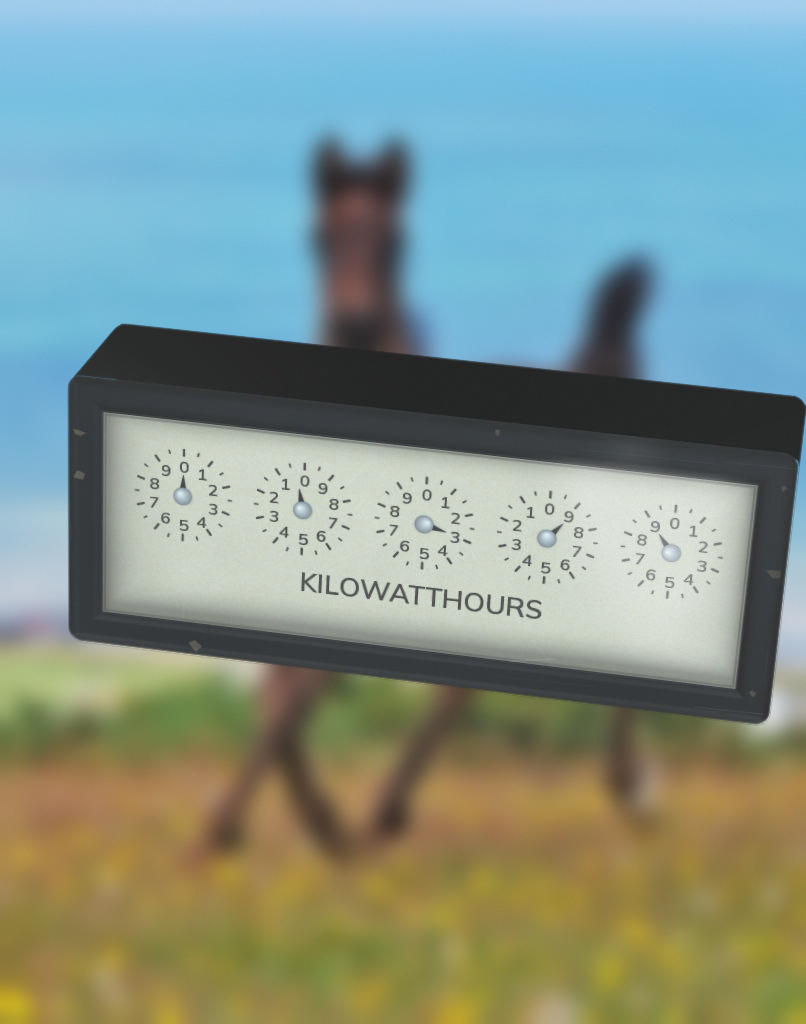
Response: 289 kWh
